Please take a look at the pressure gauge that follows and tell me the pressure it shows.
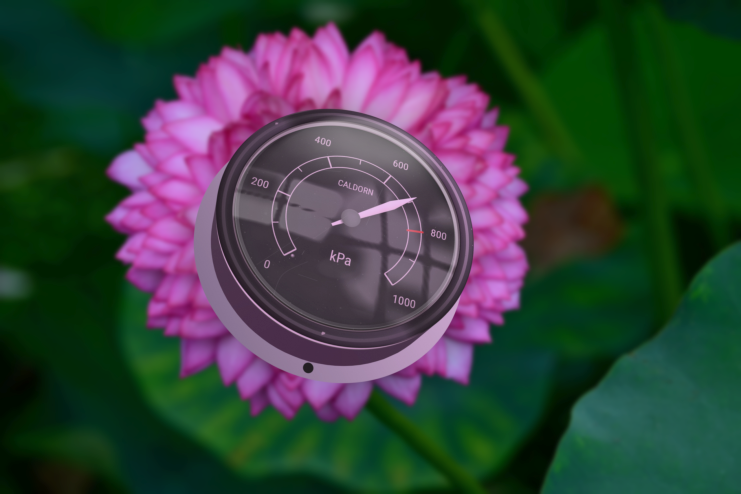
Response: 700 kPa
